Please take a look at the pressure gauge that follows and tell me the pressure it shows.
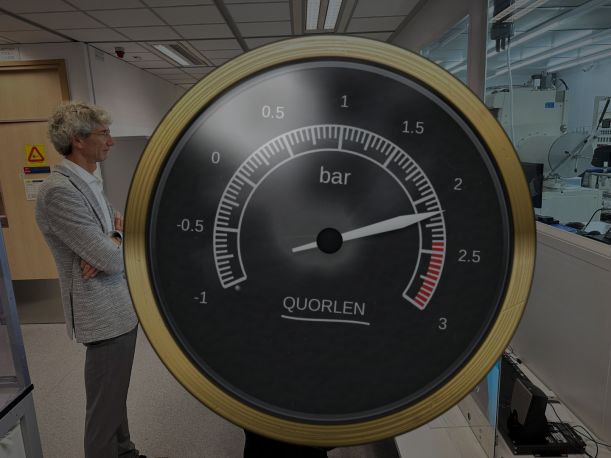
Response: 2.15 bar
